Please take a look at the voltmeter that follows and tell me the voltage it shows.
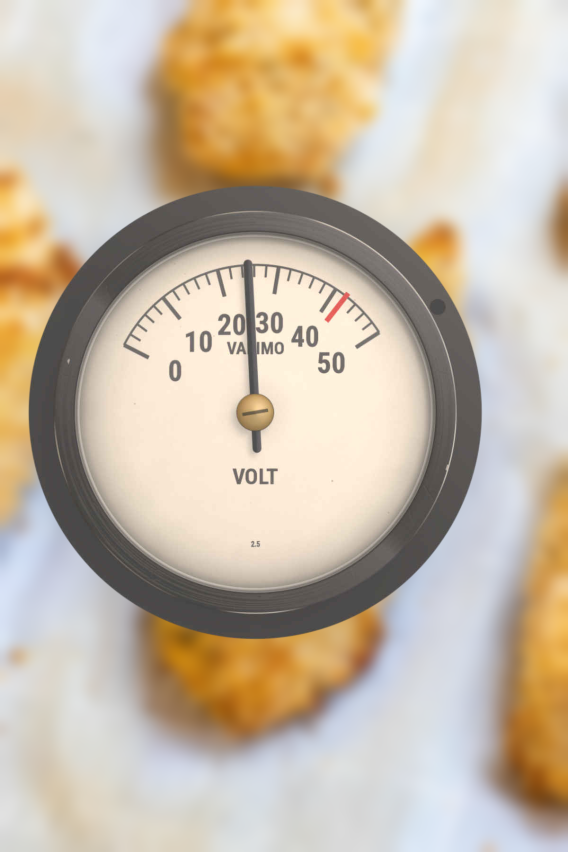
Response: 25 V
